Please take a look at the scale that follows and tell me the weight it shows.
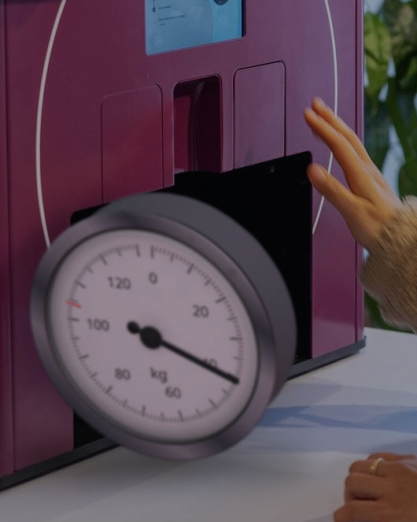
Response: 40 kg
